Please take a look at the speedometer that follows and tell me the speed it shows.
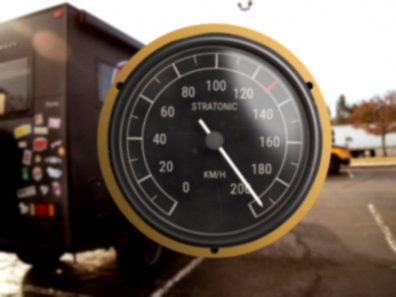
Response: 195 km/h
